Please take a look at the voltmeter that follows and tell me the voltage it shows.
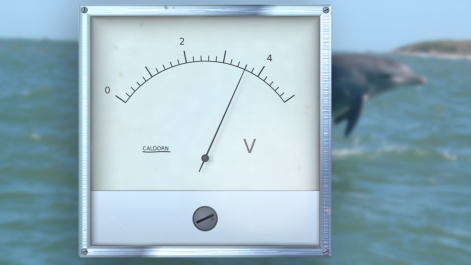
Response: 3.6 V
